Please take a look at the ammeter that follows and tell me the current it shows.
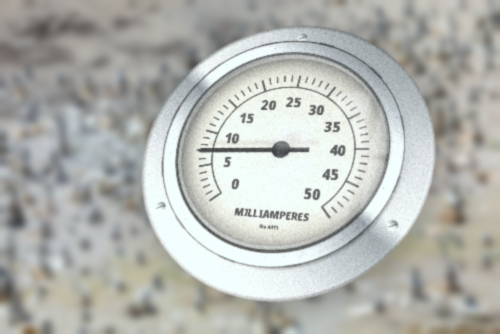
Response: 7 mA
